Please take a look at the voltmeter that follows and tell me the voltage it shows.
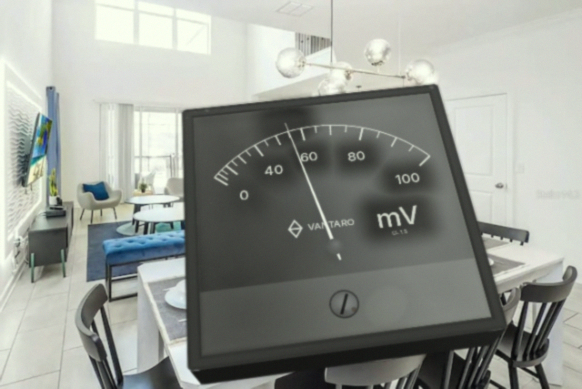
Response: 55 mV
